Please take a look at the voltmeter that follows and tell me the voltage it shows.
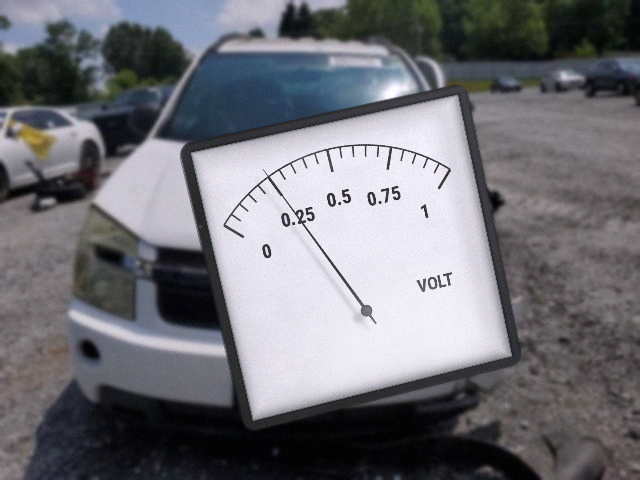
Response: 0.25 V
